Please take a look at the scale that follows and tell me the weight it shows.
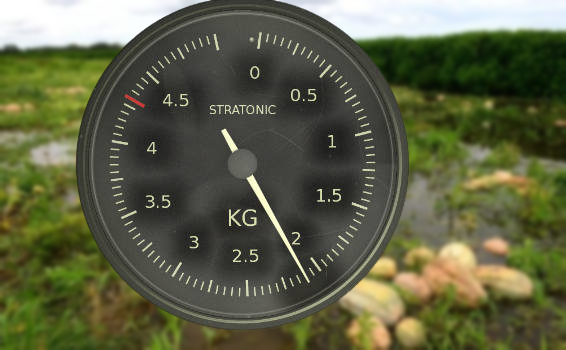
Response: 2.1 kg
